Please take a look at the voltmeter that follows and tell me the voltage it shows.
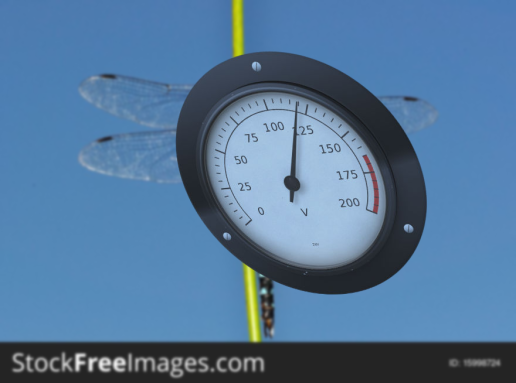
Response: 120 V
